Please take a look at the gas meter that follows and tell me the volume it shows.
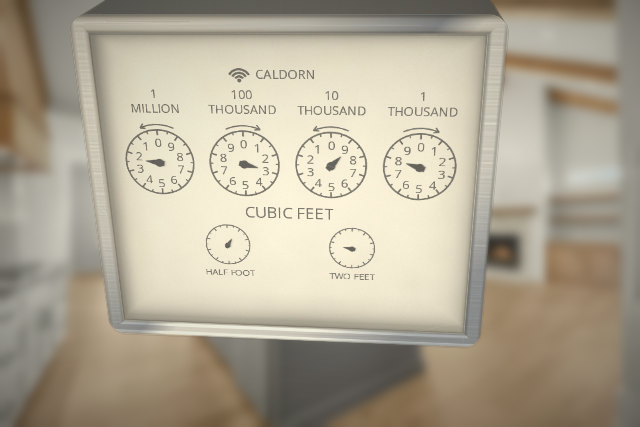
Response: 228800 ft³
